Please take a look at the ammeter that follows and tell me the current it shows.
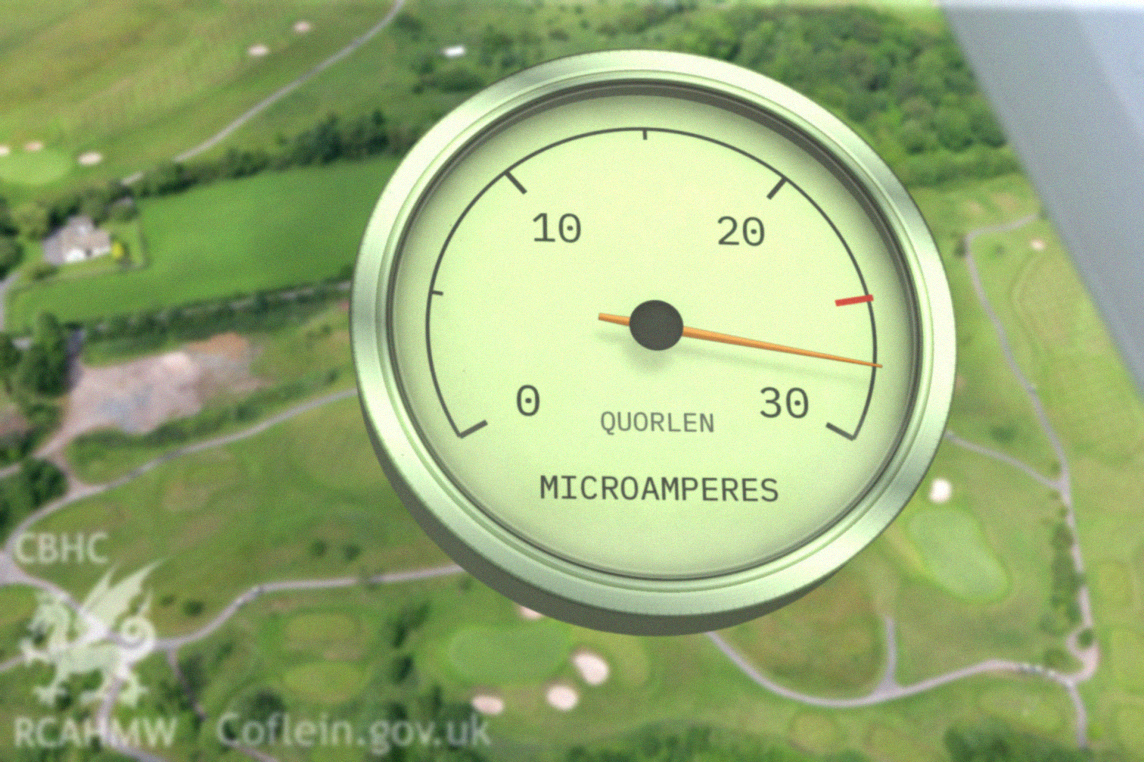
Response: 27.5 µA
